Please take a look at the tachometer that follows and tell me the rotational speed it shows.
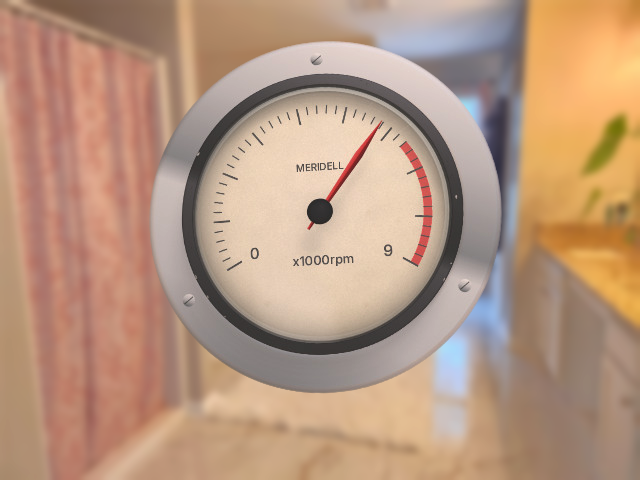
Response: 5800 rpm
